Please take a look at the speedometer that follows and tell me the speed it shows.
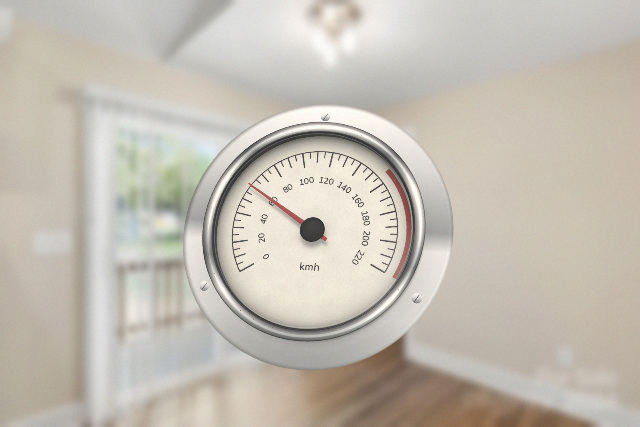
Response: 60 km/h
